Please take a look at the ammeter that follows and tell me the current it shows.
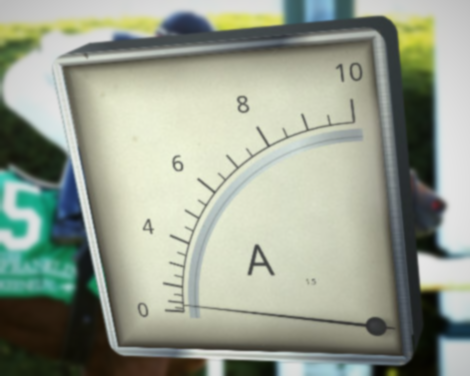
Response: 1 A
